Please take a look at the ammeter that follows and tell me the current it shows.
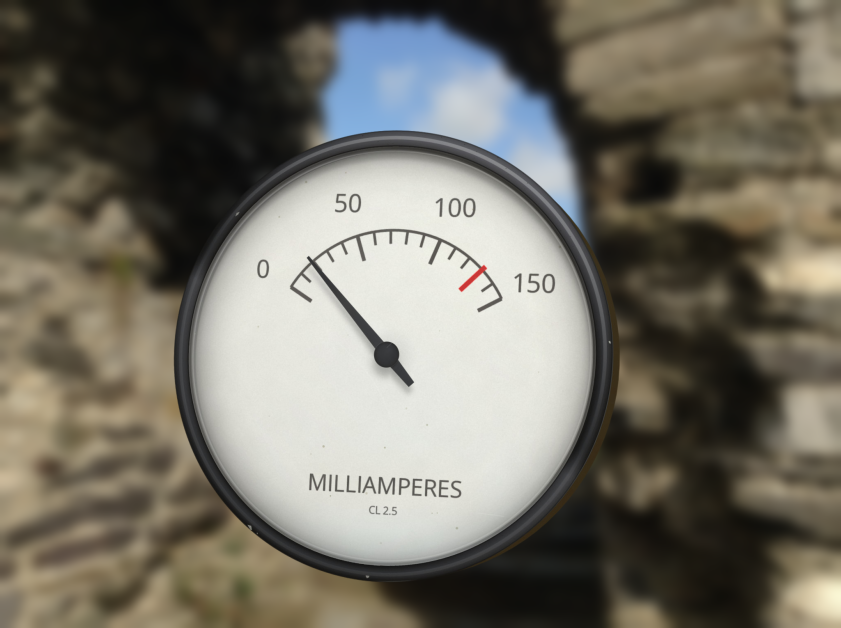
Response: 20 mA
